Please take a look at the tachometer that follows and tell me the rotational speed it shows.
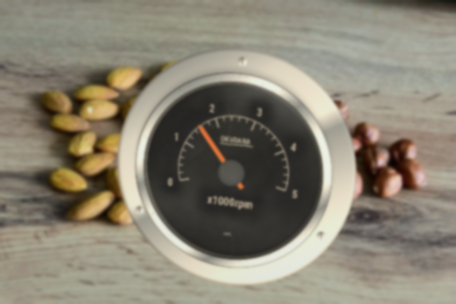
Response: 1600 rpm
